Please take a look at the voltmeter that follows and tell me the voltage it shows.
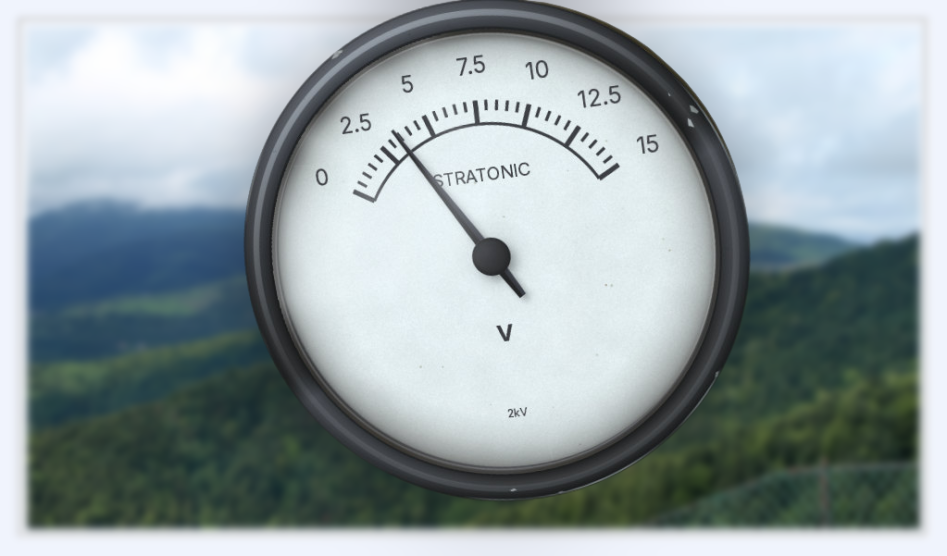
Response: 3.5 V
